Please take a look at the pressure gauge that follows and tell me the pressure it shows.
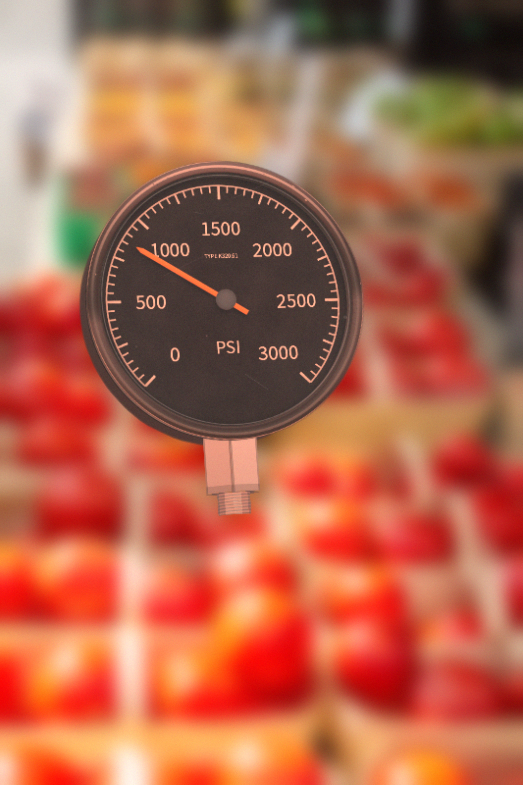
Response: 850 psi
